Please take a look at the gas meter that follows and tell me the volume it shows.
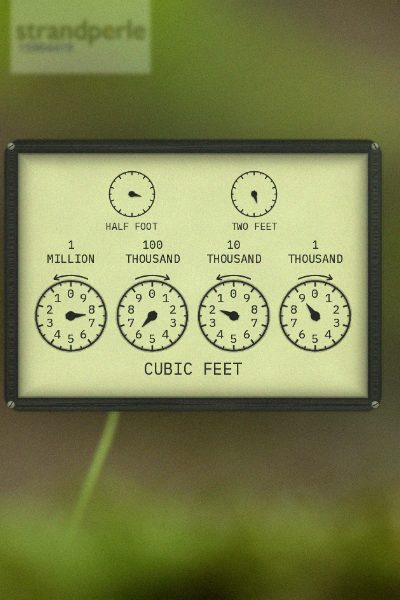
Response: 761900 ft³
